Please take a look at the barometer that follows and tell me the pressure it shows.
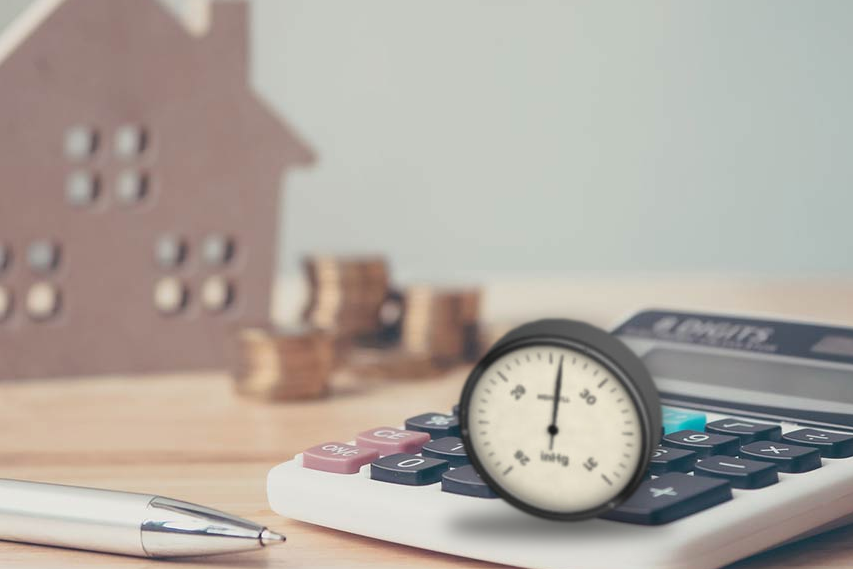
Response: 29.6 inHg
